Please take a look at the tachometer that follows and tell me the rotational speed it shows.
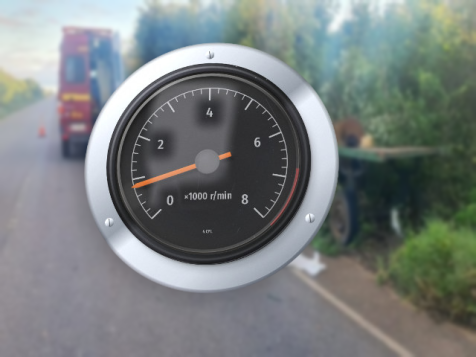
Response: 800 rpm
